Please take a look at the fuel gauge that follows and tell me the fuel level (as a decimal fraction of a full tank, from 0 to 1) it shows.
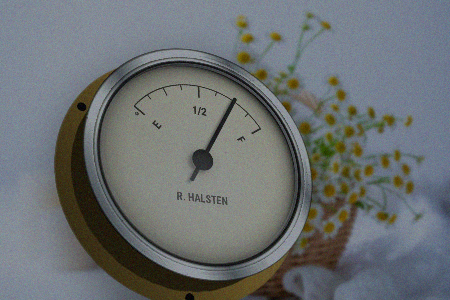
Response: 0.75
